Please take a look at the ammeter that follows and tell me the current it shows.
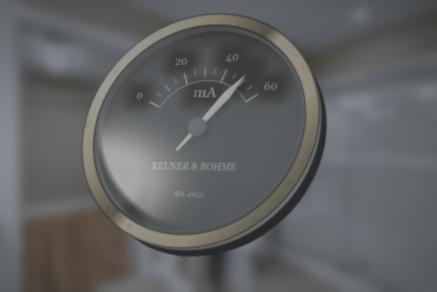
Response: 50 mA
